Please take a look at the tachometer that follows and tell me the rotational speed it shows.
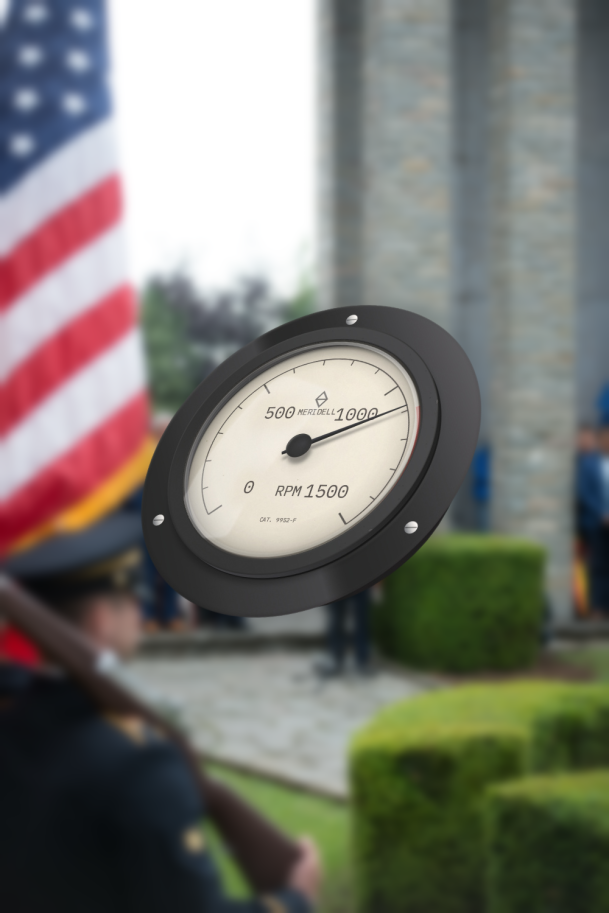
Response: 1100 rpm
